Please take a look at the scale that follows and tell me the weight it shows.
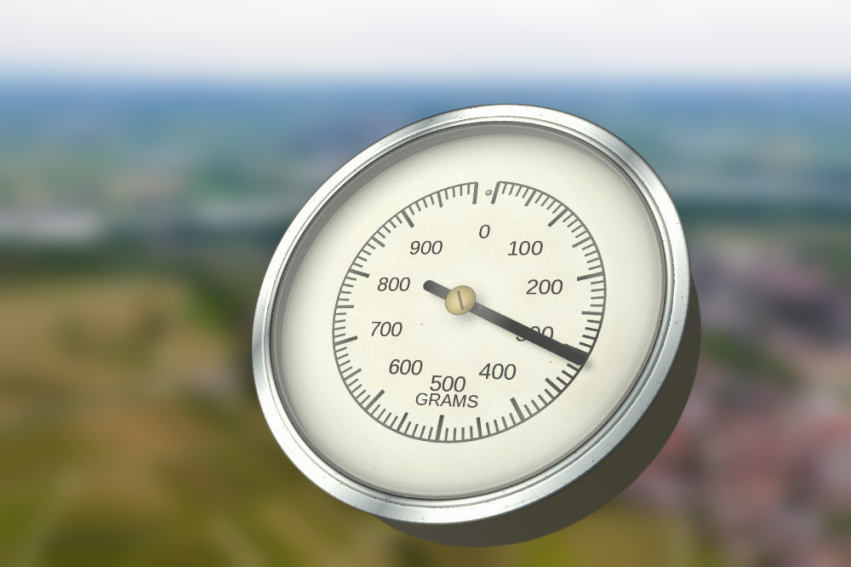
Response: 310 g
